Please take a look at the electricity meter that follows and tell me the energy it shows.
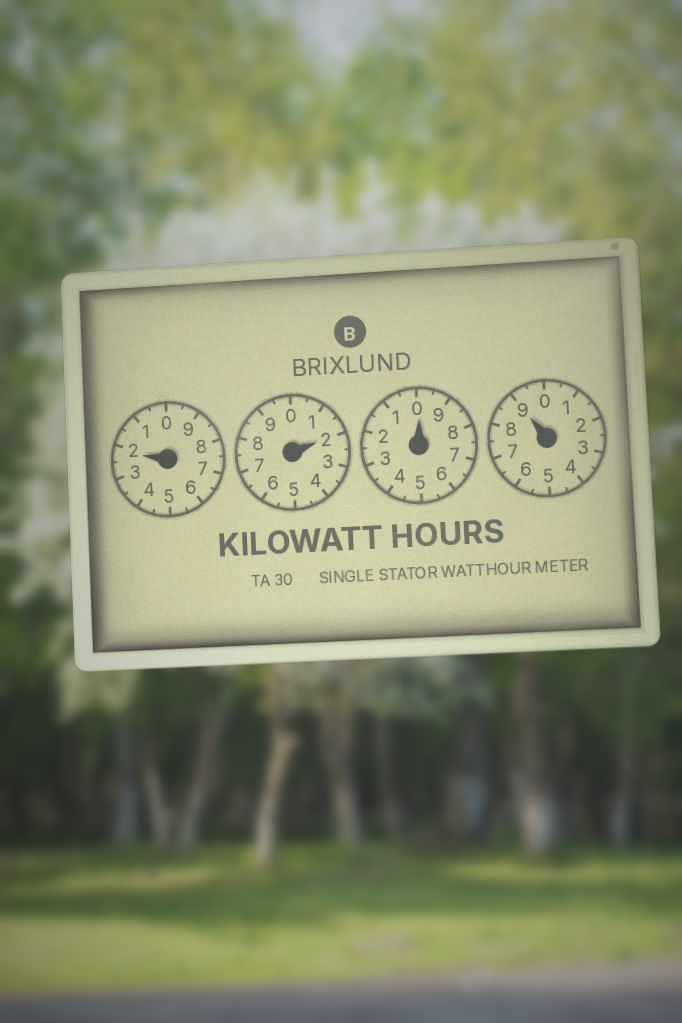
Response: 2199 kWh
